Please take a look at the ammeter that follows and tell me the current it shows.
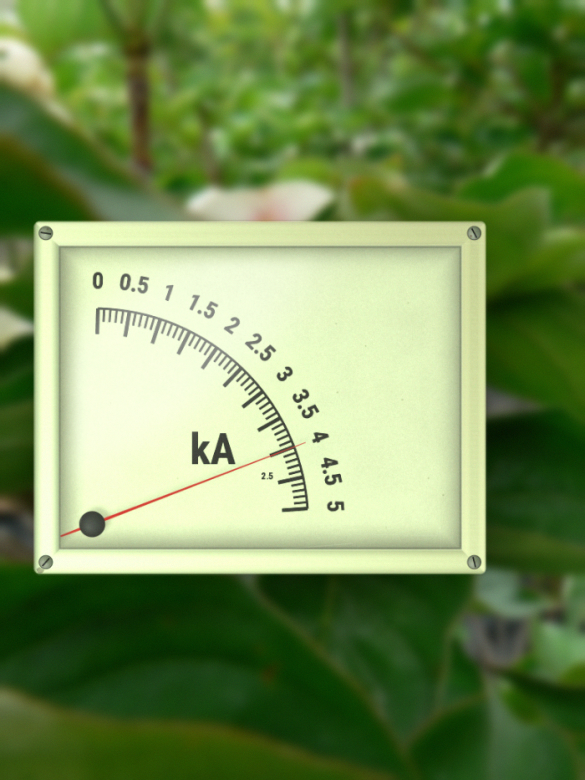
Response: 4 kA
